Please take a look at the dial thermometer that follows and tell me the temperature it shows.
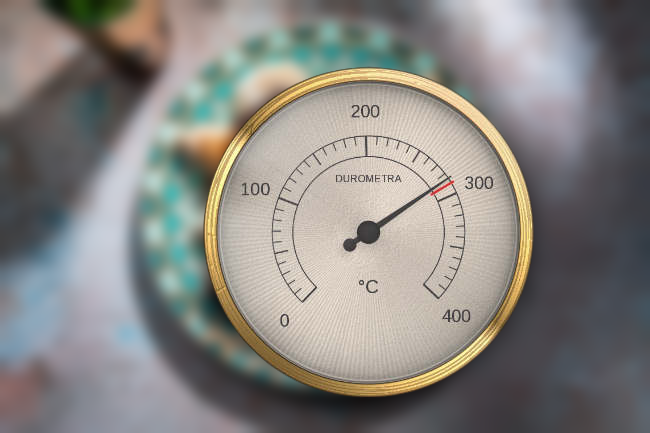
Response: 285 °C
